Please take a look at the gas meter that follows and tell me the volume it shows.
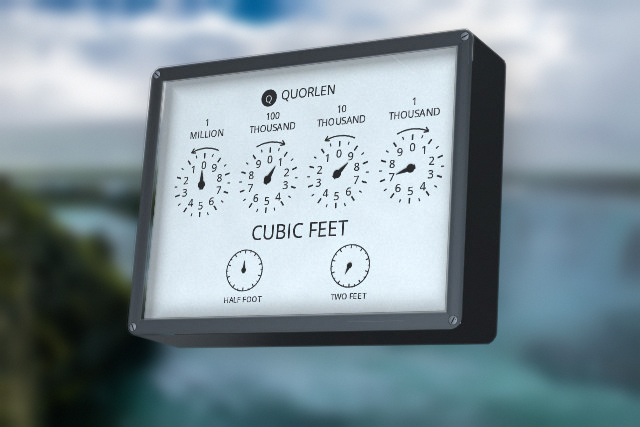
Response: 8700 ft³
